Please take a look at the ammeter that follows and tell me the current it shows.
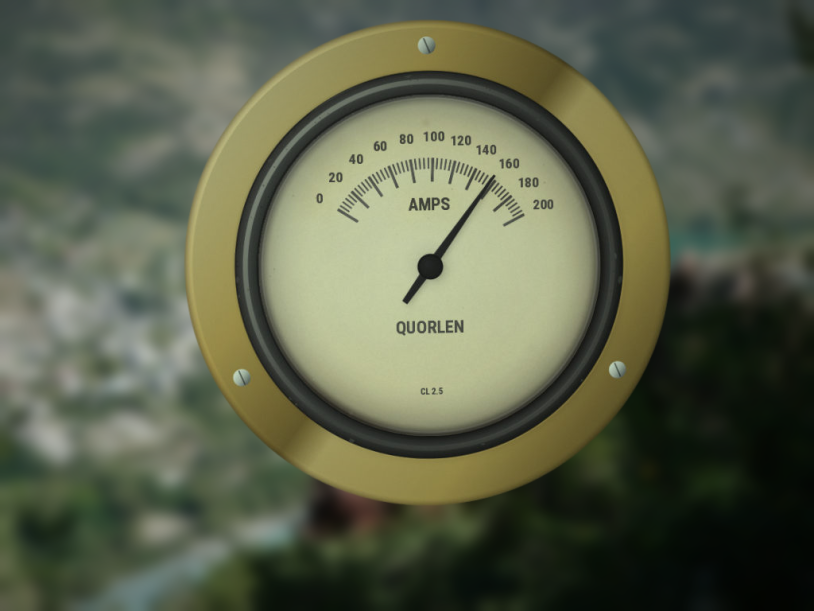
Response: 156 A
